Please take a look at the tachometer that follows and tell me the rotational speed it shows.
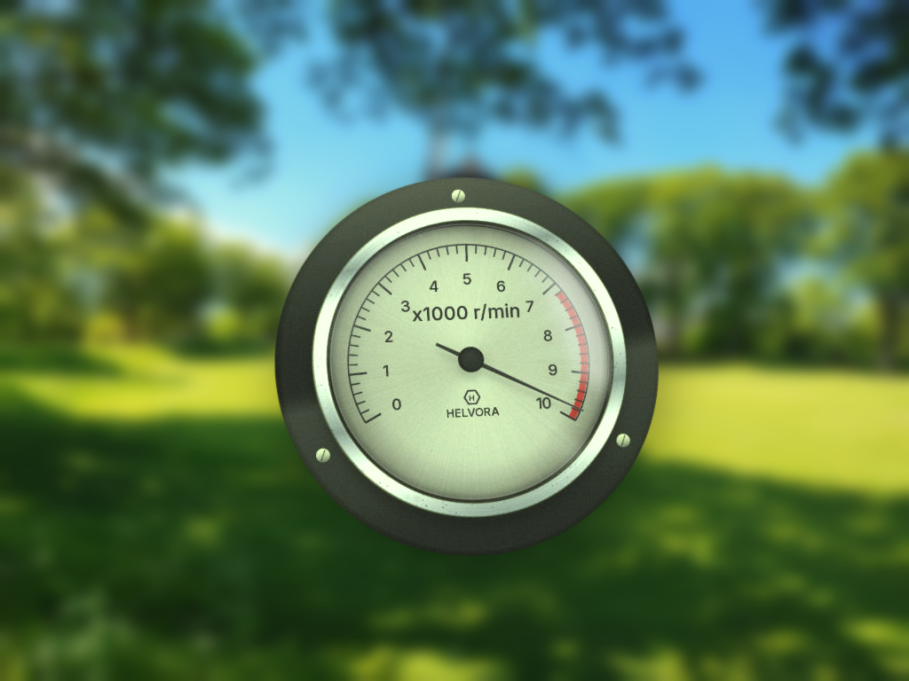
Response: 9800 rpm
